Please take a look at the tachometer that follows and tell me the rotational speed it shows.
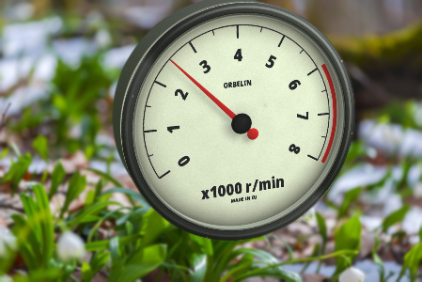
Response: 2500 rpm
